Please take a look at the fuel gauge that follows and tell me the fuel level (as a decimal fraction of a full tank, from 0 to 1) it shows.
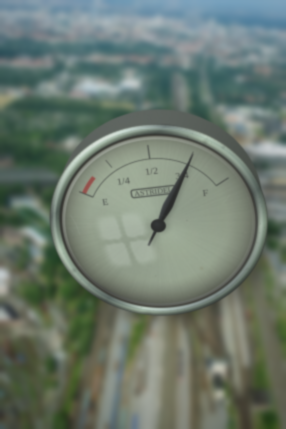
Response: 0.75
